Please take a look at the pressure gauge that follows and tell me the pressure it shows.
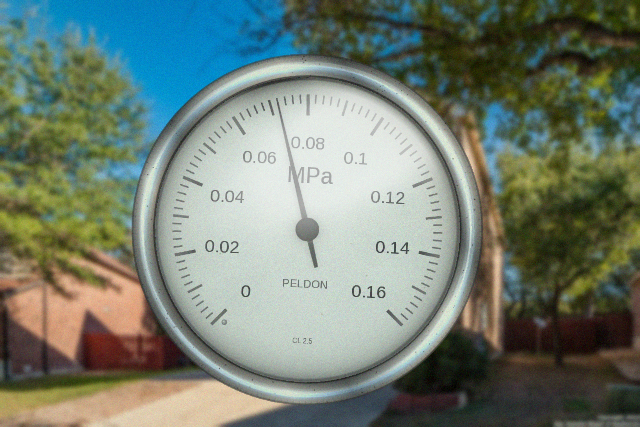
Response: 0.072 MPa
